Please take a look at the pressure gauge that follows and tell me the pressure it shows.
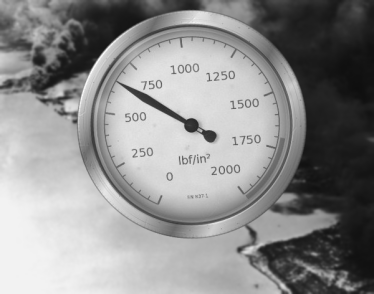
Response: 650 psi
